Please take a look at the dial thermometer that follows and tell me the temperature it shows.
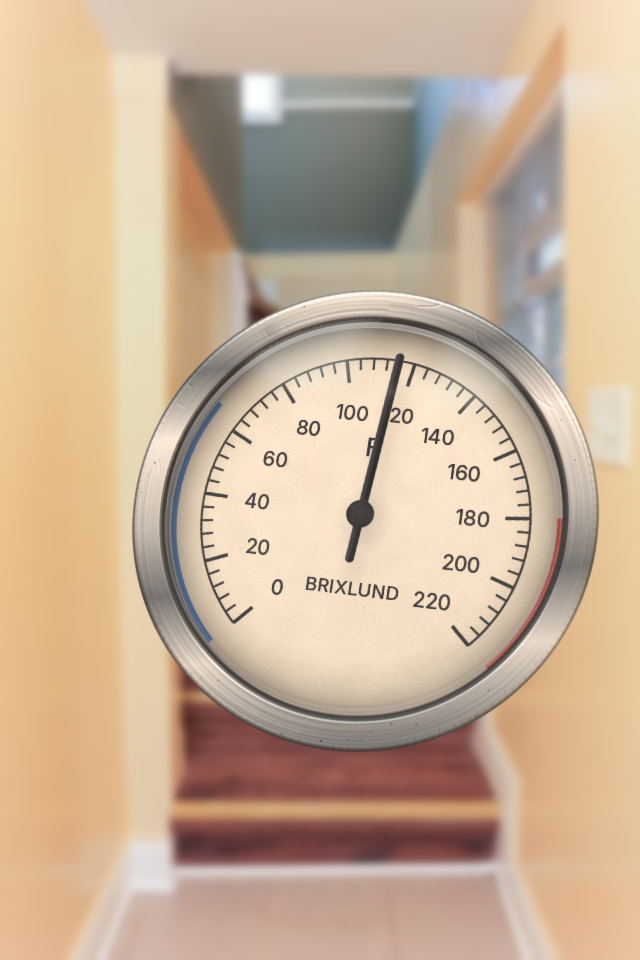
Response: 116 °F
